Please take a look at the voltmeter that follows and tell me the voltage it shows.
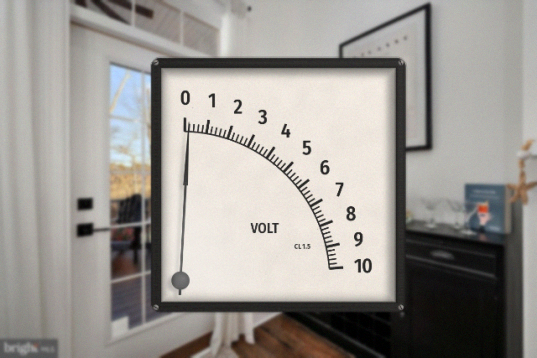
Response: 0.2 V
